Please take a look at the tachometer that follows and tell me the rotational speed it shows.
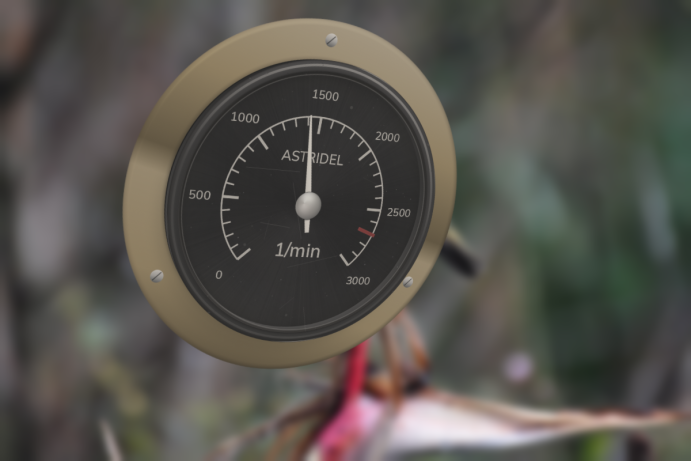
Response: 1400 rpm
